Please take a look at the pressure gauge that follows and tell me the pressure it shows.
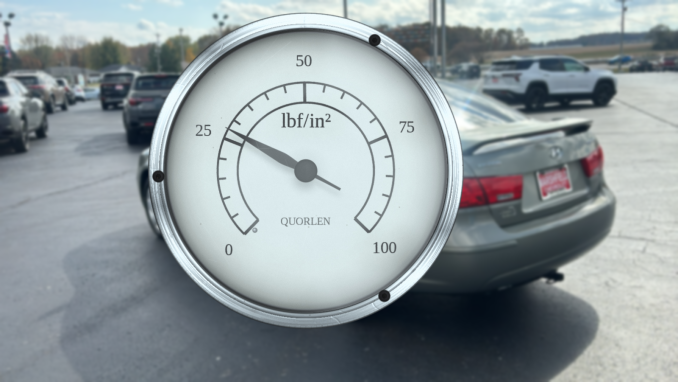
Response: 27.5 psi
